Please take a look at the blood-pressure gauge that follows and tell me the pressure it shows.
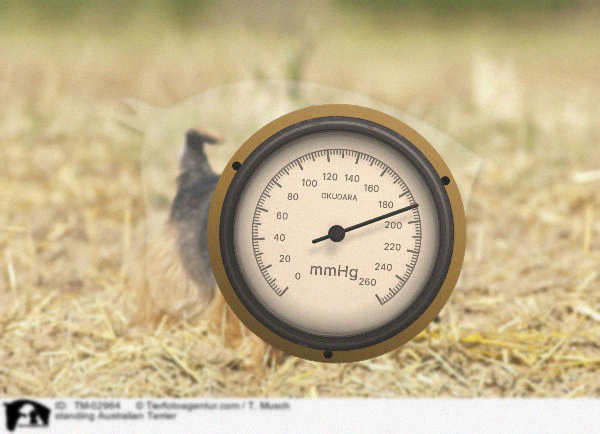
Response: 190 mmHg
